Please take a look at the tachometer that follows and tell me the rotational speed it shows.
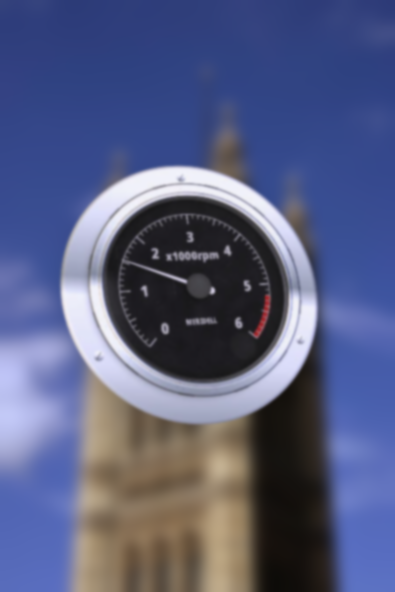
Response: 1500 rpm
